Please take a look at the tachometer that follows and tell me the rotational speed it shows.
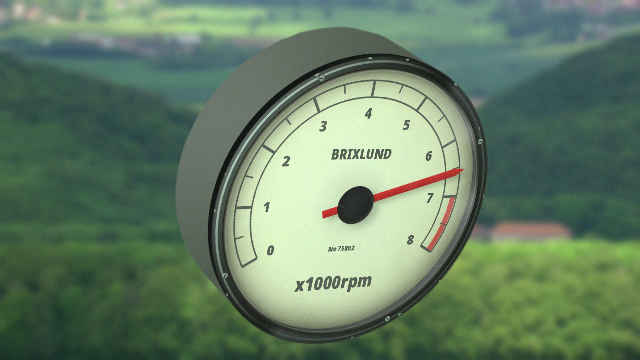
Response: 6500 rpm
